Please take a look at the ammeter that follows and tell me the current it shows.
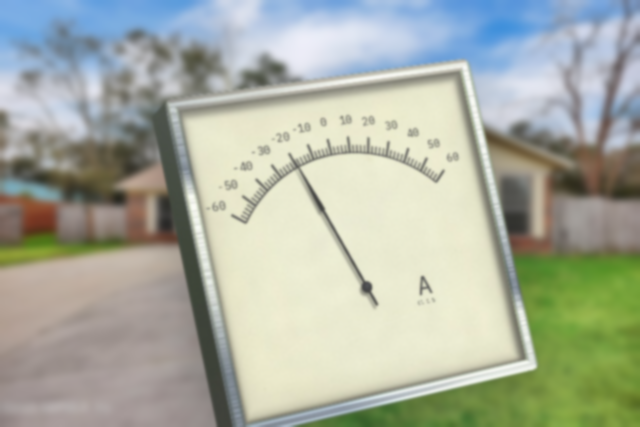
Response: -20 A
